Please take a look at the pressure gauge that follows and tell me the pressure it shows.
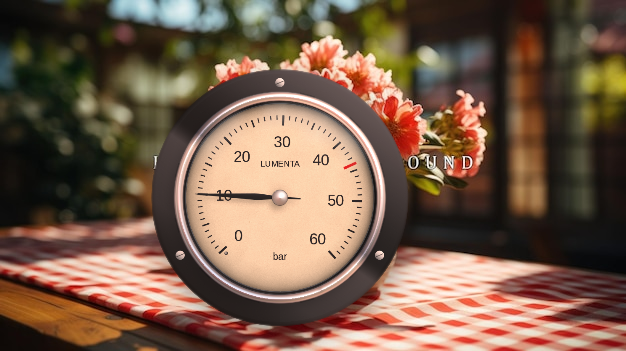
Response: 10 bar
